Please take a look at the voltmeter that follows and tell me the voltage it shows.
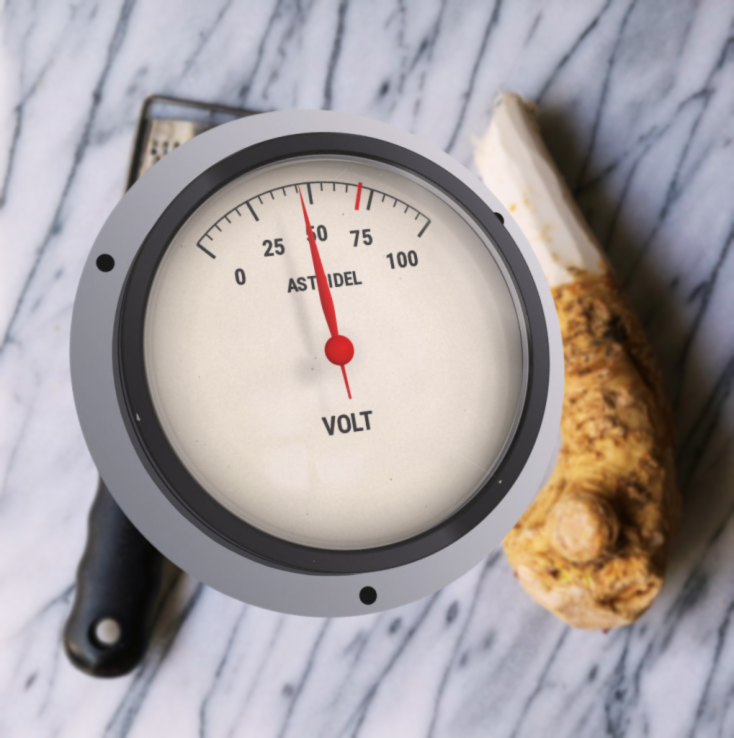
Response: 45 V
